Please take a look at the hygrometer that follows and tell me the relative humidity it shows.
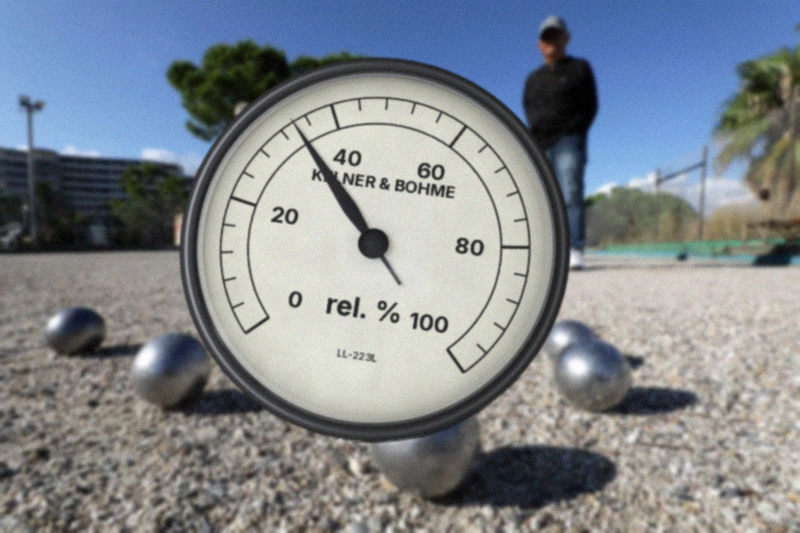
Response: 34 %
